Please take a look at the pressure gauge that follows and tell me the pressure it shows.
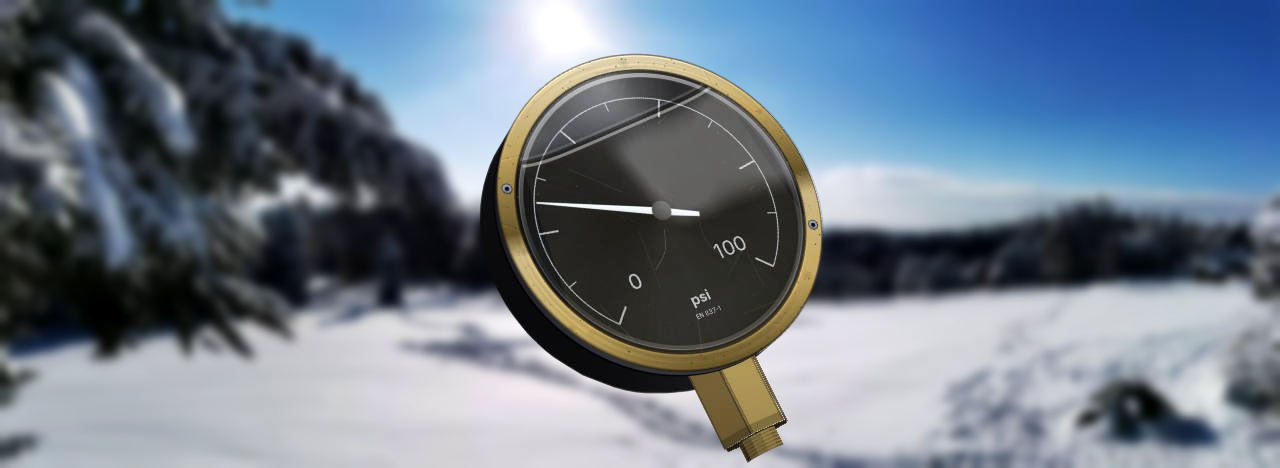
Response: 25 psi
